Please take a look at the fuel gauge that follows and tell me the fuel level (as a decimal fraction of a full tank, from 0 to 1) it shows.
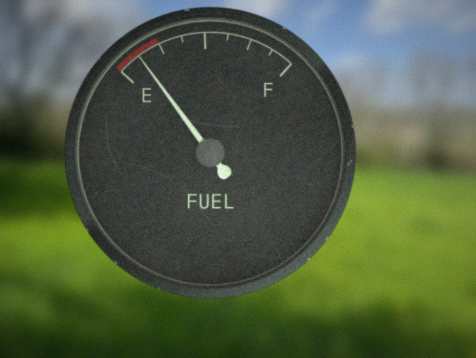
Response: 0.125
